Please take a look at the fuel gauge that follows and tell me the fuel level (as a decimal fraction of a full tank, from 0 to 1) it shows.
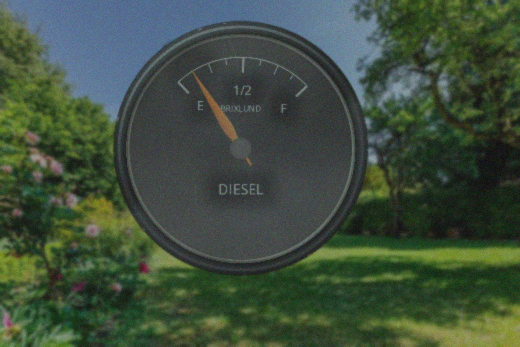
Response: 0.125
